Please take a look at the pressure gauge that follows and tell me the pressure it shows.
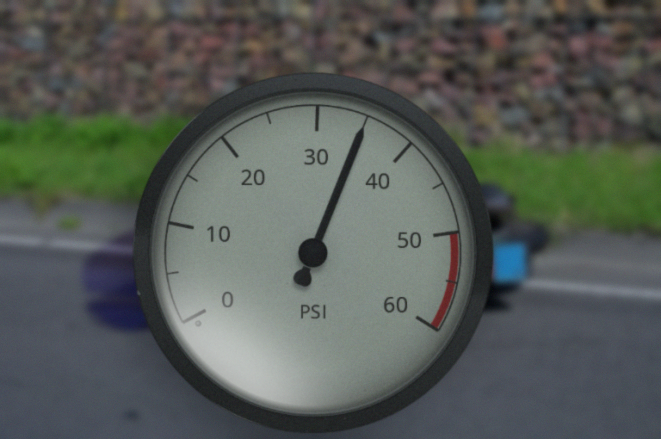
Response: 35 psi
